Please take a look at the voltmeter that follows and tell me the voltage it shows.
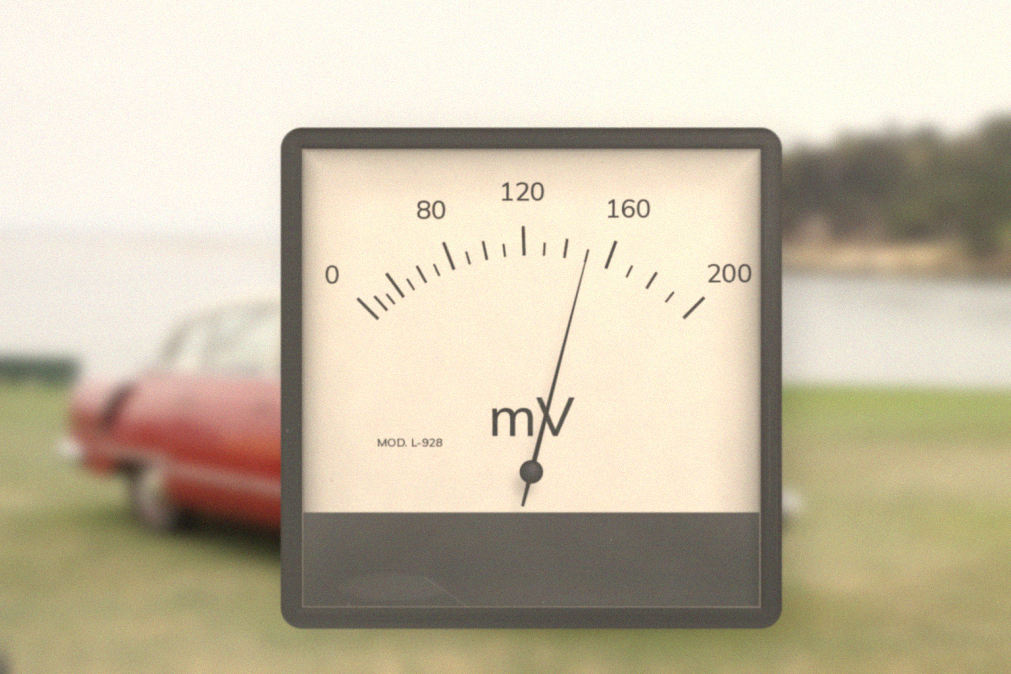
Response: 150 mV
